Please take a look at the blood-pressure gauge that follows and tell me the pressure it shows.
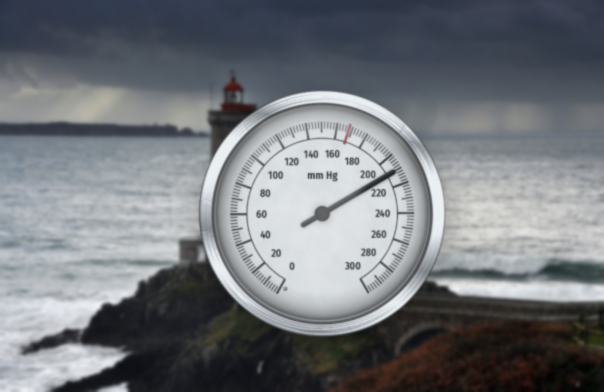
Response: 210 mmHg
